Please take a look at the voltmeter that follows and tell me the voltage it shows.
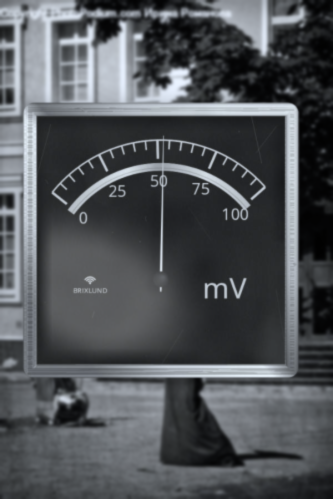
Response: 52.5 mV
